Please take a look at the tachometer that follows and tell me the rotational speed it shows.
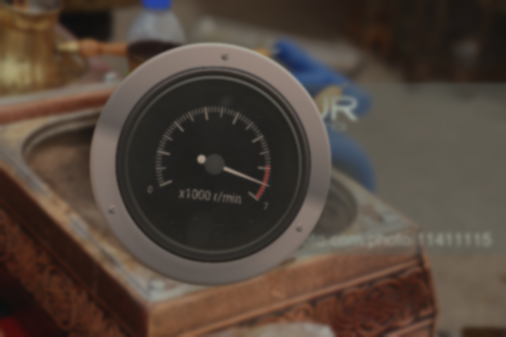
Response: 6500 rpm
